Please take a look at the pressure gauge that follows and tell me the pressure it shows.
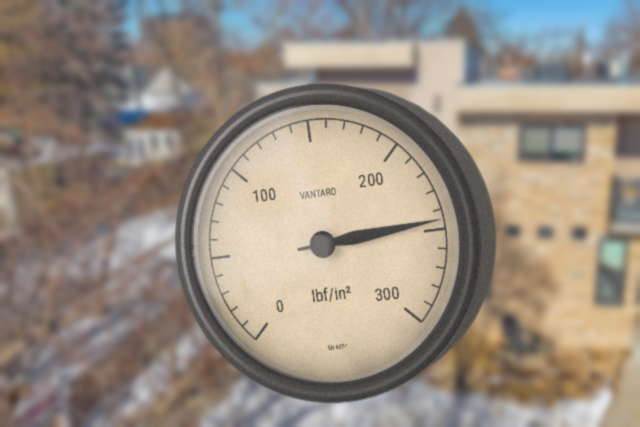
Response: 245 psi
